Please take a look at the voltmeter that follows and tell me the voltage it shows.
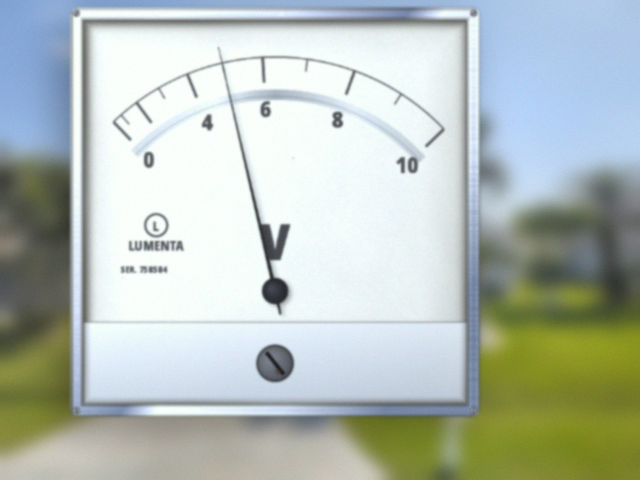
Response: 5 V
